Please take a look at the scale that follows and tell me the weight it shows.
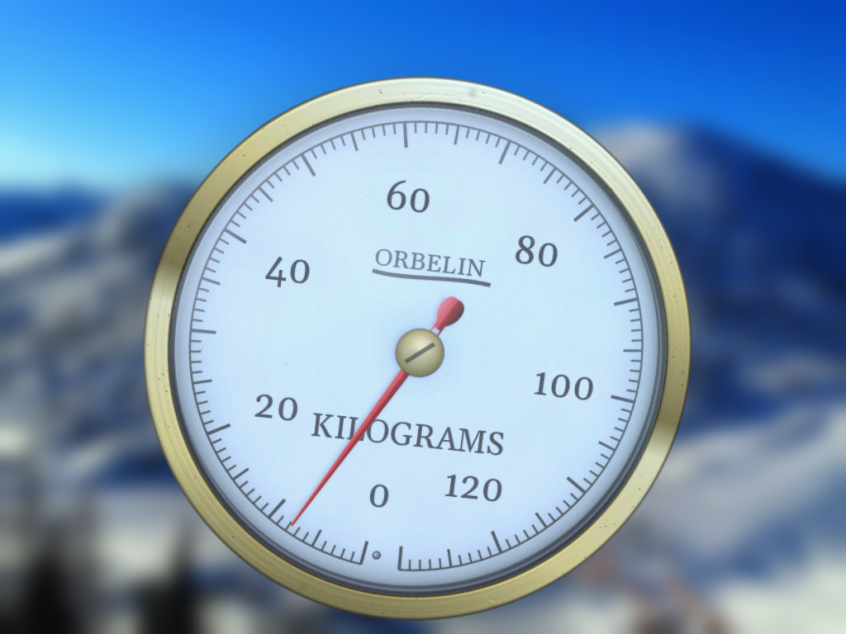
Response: 8 kg
